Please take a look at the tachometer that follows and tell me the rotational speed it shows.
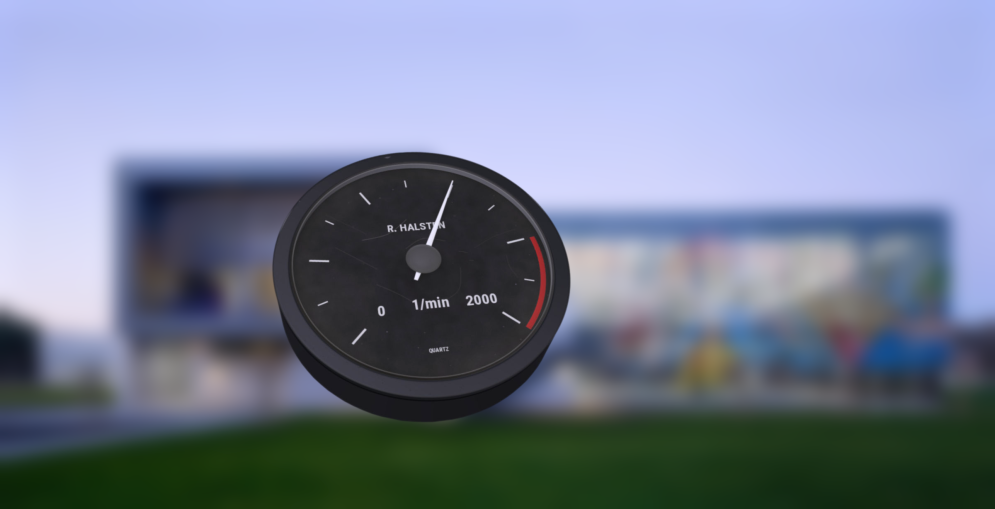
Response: 1200 rpm
